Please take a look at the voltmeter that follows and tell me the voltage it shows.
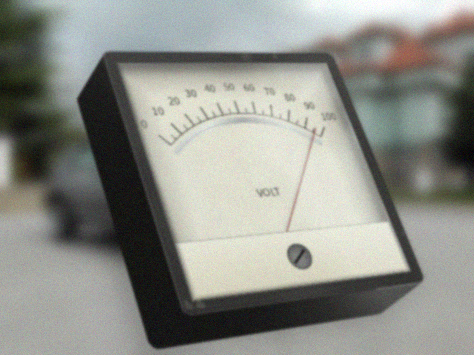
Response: 95 V
